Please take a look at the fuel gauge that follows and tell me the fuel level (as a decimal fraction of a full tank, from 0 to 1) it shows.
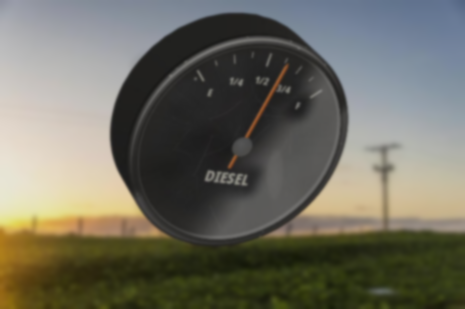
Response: 0.625
